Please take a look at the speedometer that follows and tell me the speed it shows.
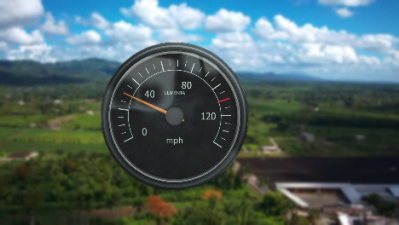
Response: 30 mph
